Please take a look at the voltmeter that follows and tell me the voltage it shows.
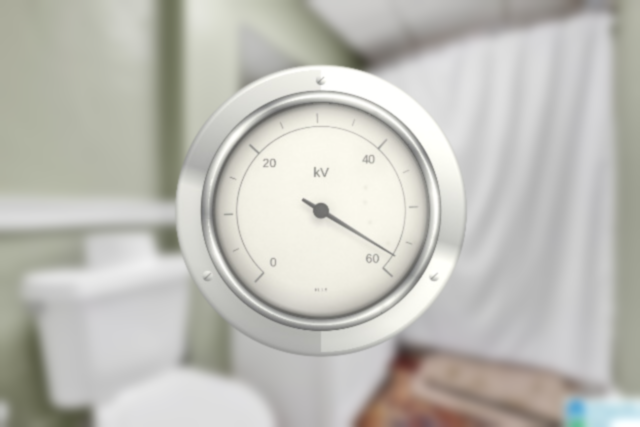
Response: 57.5 kV
